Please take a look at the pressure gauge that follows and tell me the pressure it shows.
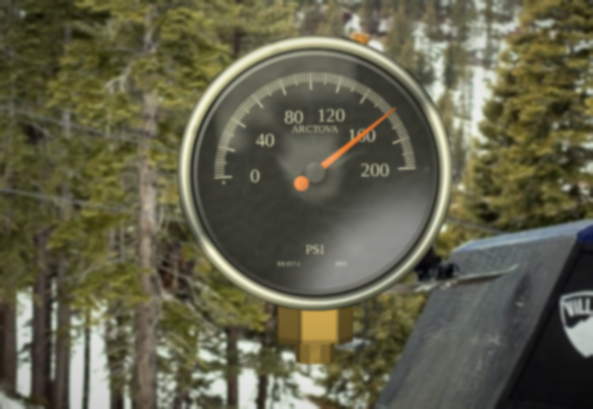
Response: 160 psi
